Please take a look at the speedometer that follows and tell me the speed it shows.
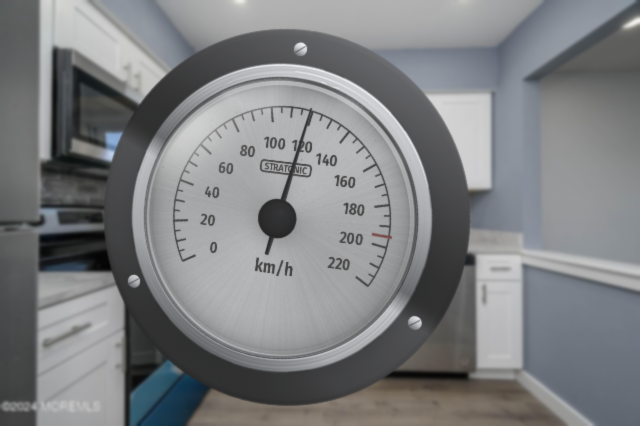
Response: 120 km/h
